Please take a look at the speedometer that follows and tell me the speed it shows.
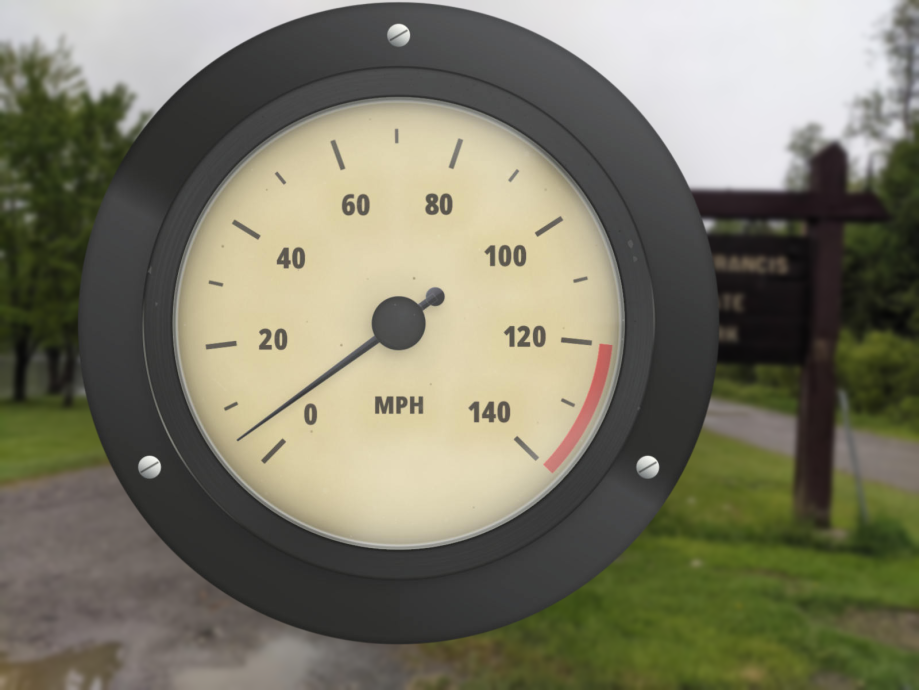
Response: 5 mph
